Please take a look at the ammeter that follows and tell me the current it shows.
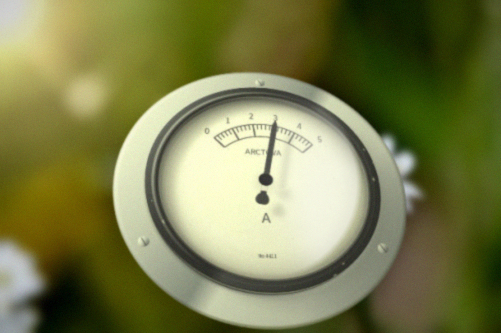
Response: 3 A
